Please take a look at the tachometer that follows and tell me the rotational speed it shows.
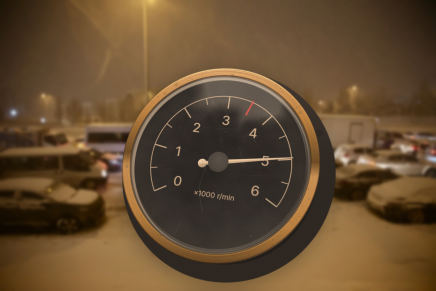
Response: 5000 rpm
